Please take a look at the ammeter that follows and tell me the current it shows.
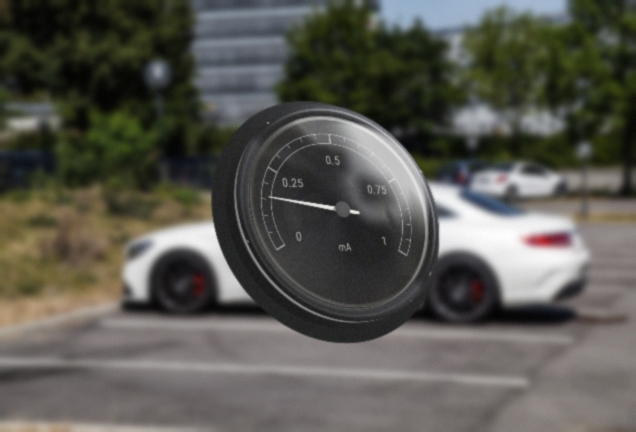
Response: 0.15 mA
